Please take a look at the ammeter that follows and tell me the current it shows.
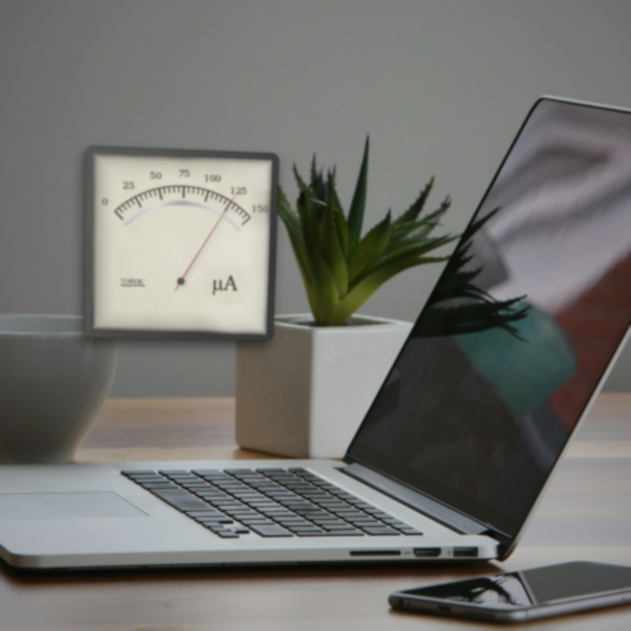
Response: 125 µA
